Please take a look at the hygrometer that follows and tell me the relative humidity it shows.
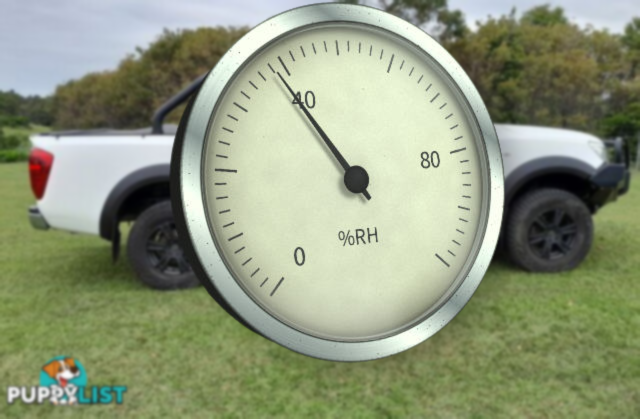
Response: 38 %
